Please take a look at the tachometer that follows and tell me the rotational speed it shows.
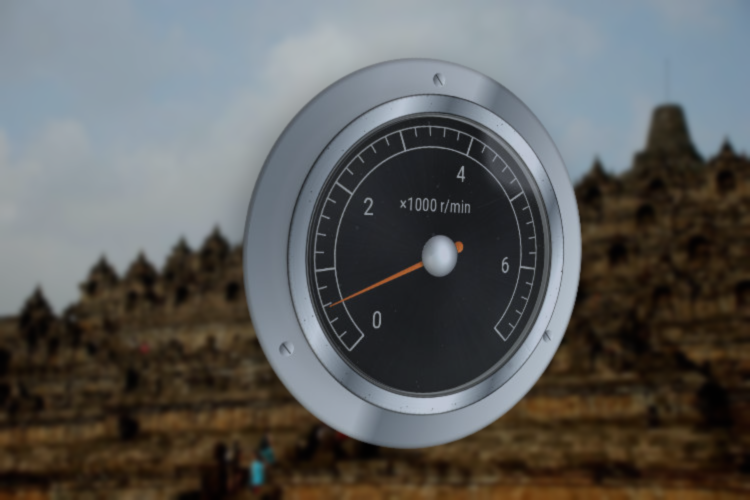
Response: 600 rpm
